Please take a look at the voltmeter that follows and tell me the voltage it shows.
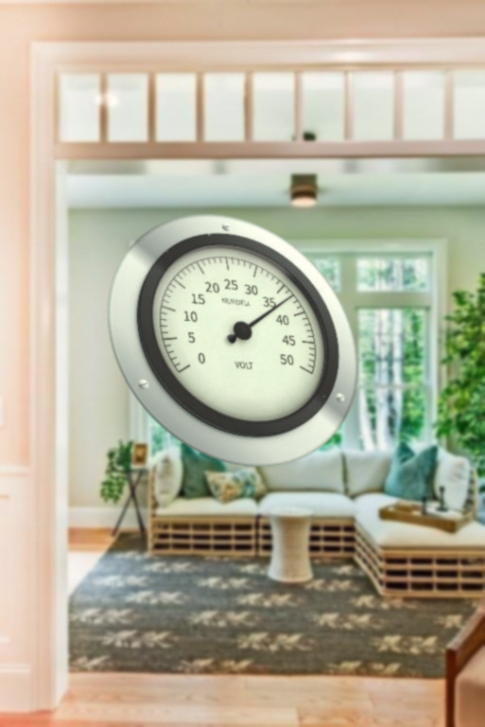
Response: 37 V
